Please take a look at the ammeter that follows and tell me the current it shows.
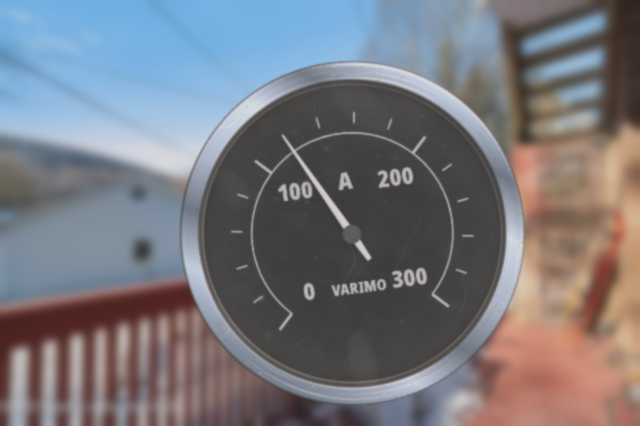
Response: 120 A
